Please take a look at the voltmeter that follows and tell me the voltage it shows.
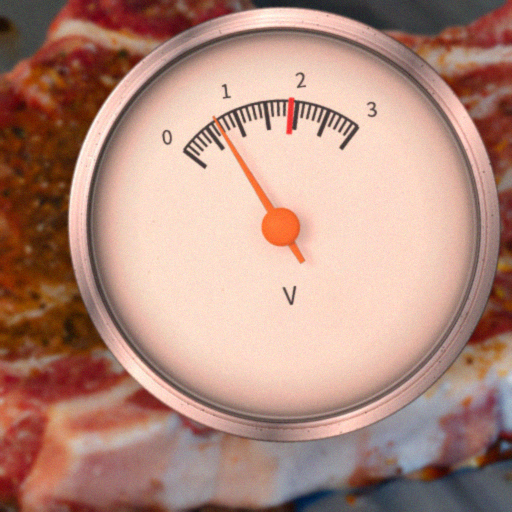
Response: 0.7 V
